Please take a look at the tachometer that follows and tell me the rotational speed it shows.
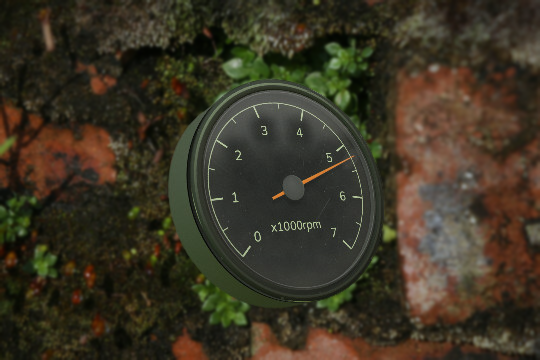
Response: 5250 rpm
